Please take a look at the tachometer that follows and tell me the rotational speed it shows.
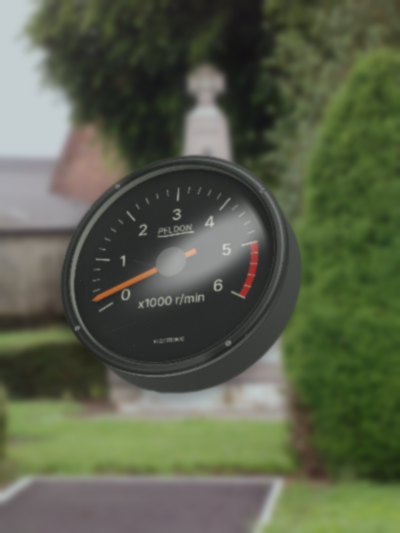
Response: 200 rpm
